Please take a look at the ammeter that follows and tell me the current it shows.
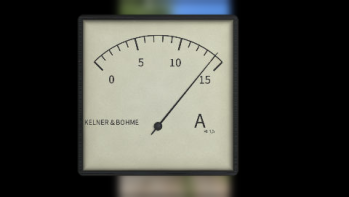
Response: 14 A
